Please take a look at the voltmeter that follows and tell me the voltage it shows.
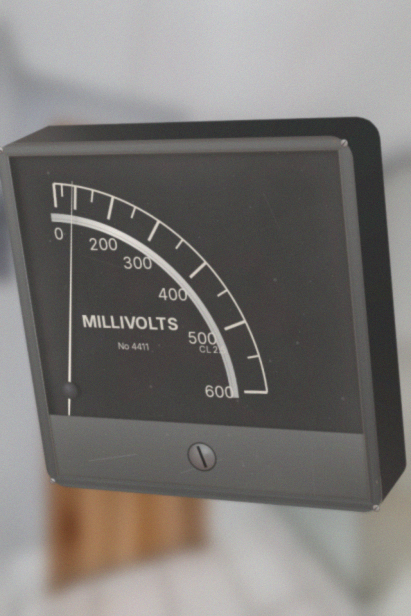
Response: 100 mV
